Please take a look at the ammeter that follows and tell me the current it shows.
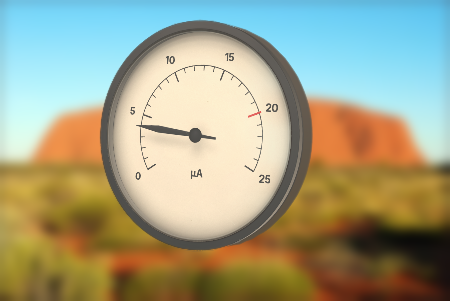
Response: 4 µA
